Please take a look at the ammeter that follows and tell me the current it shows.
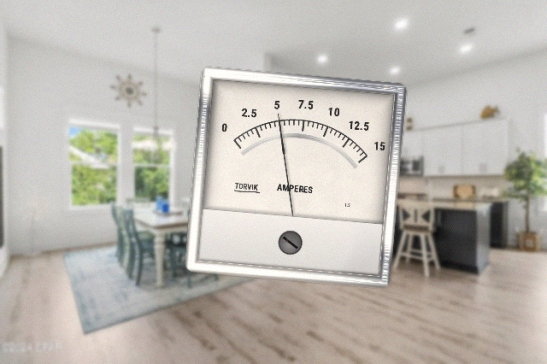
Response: 5 A
